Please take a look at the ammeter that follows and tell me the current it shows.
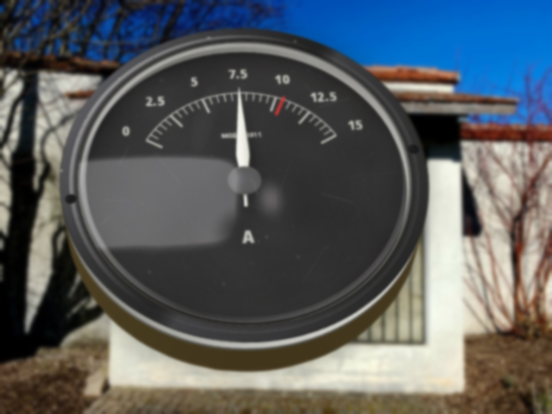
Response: 7.5 A
